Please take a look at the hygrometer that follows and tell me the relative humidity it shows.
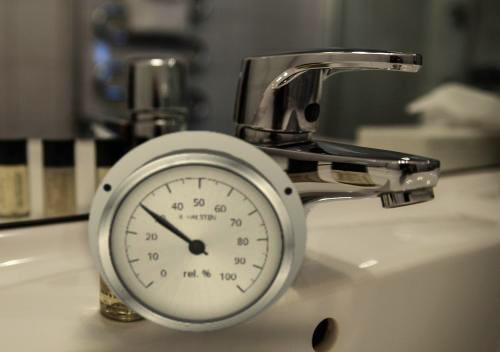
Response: 30 %
